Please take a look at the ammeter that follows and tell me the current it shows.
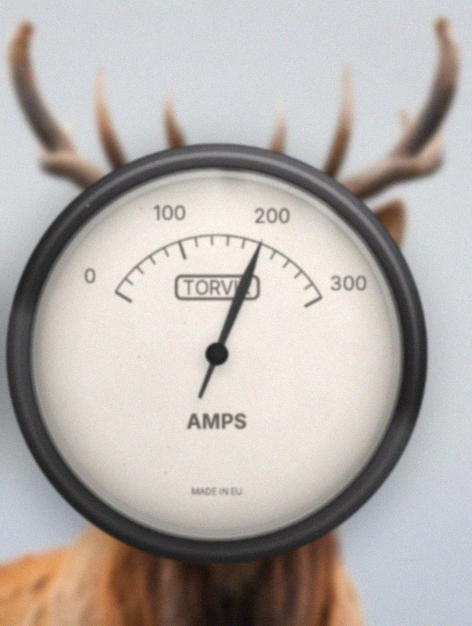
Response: 200 A
